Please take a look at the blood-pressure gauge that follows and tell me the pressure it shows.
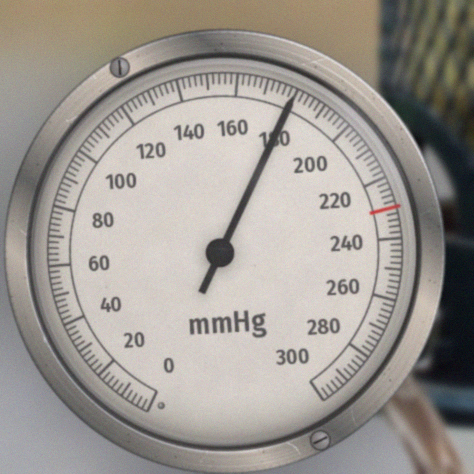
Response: 180 mmHg
